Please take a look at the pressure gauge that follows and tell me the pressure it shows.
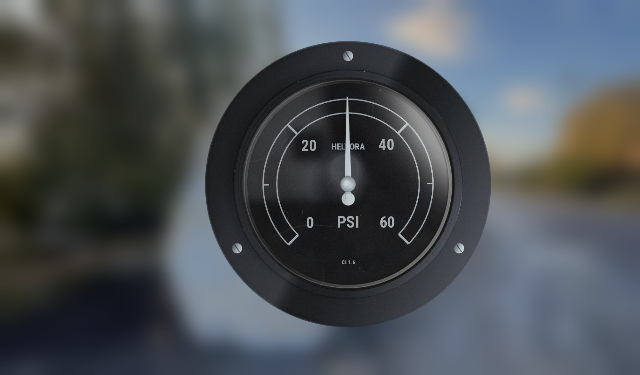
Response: 30 psi
